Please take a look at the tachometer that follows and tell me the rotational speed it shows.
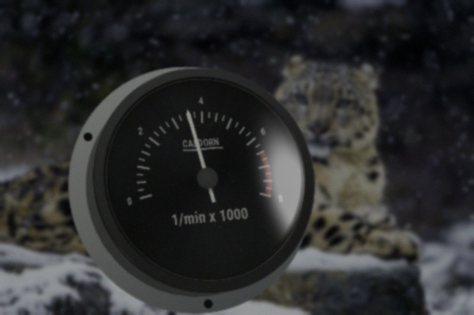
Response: 3500 rpm
